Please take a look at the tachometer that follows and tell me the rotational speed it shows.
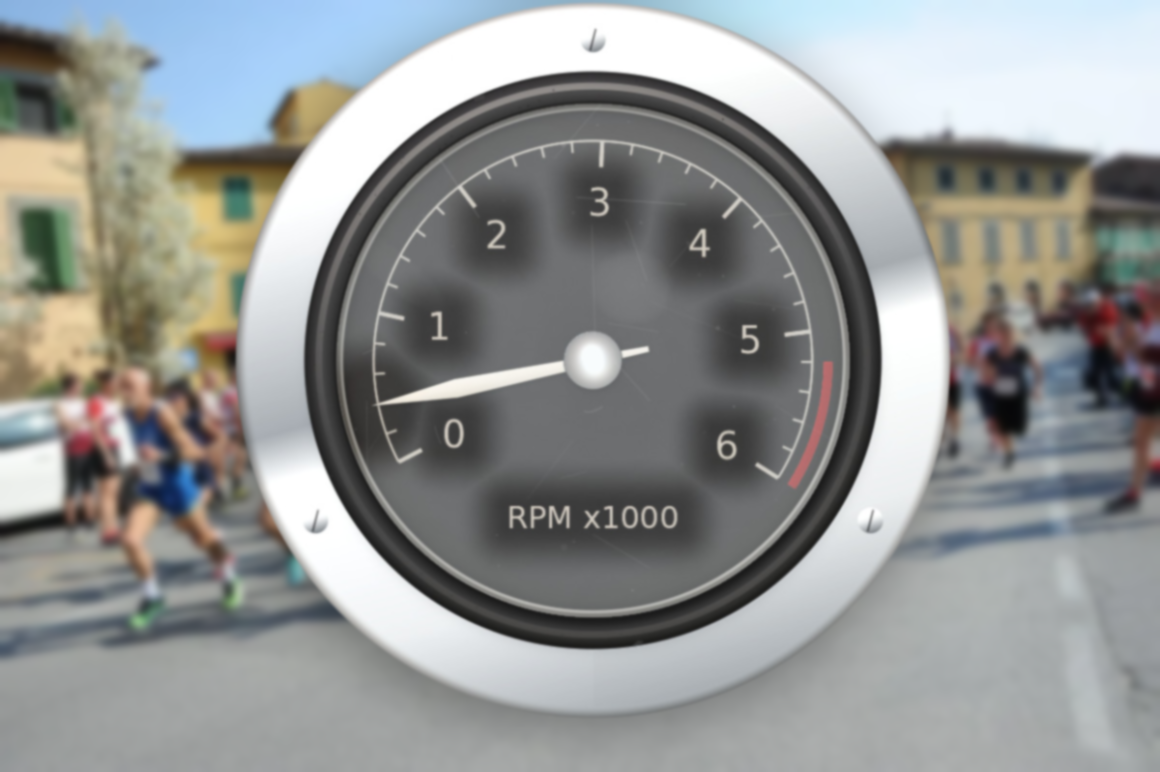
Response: 400 rpm
